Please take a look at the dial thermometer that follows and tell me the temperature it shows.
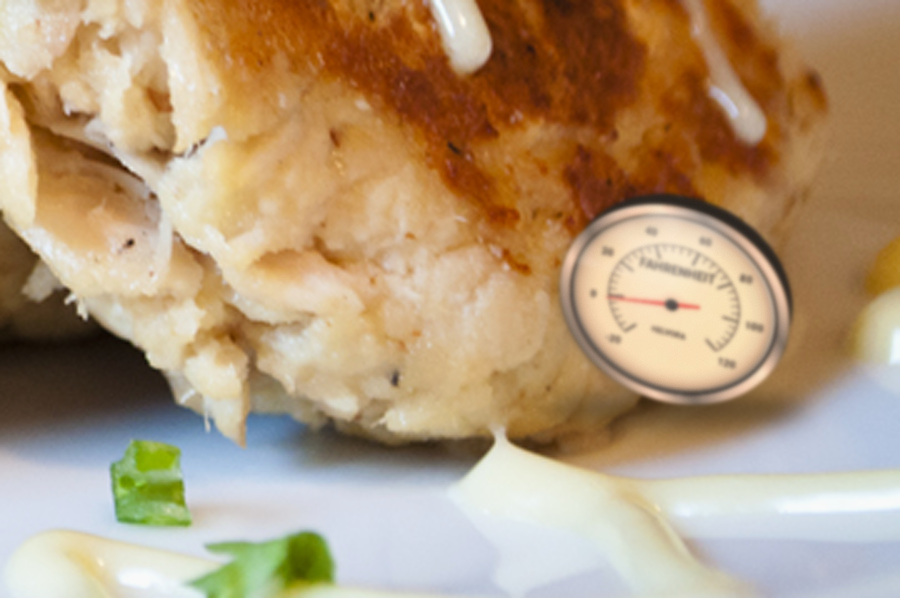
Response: 0 °F
